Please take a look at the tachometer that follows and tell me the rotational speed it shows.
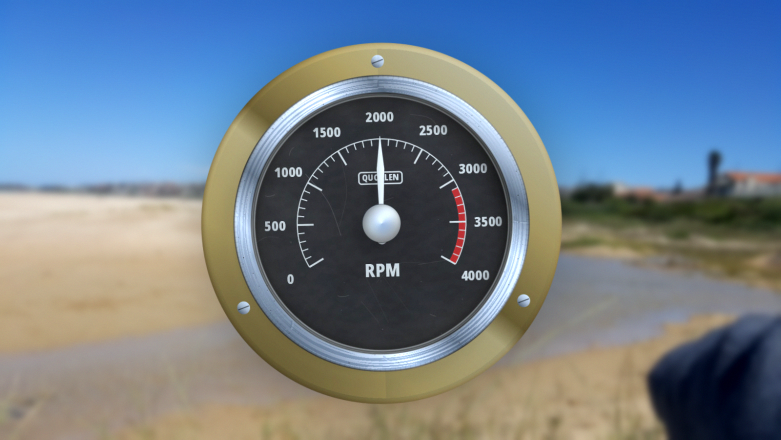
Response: 2000 rpm
